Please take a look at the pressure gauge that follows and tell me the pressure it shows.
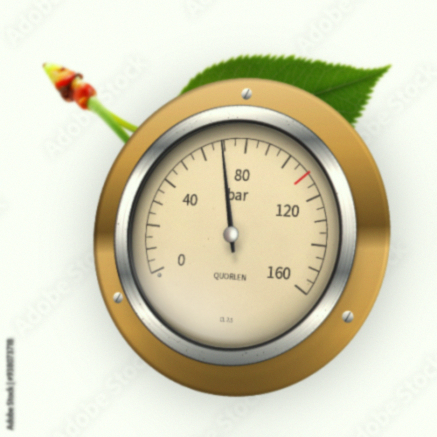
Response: 70 bar
